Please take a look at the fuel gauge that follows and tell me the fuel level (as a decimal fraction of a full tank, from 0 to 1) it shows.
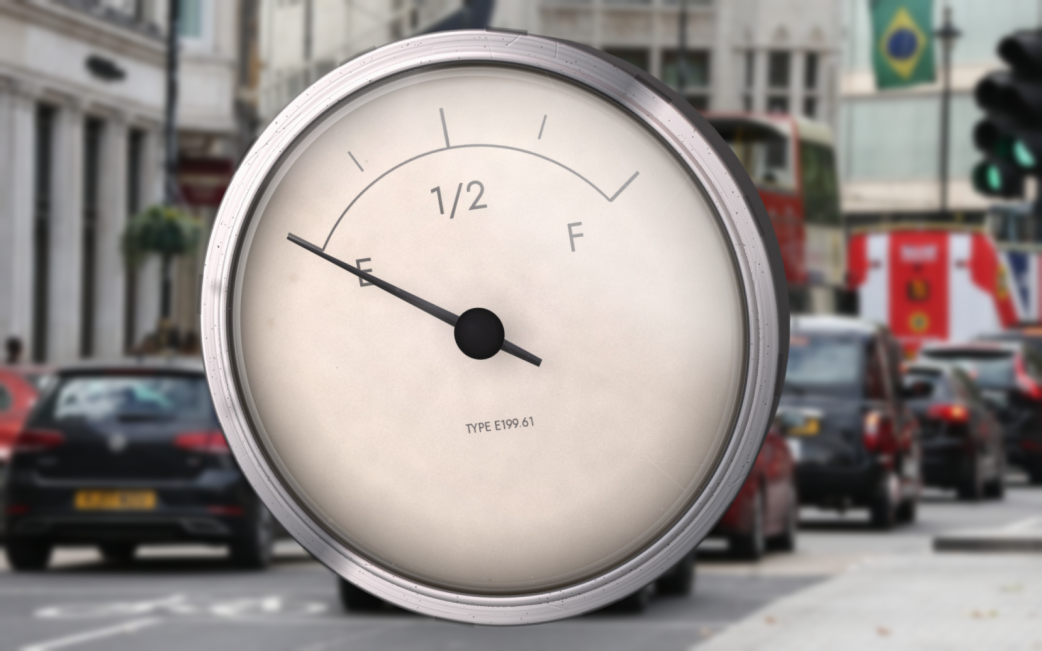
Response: 0
